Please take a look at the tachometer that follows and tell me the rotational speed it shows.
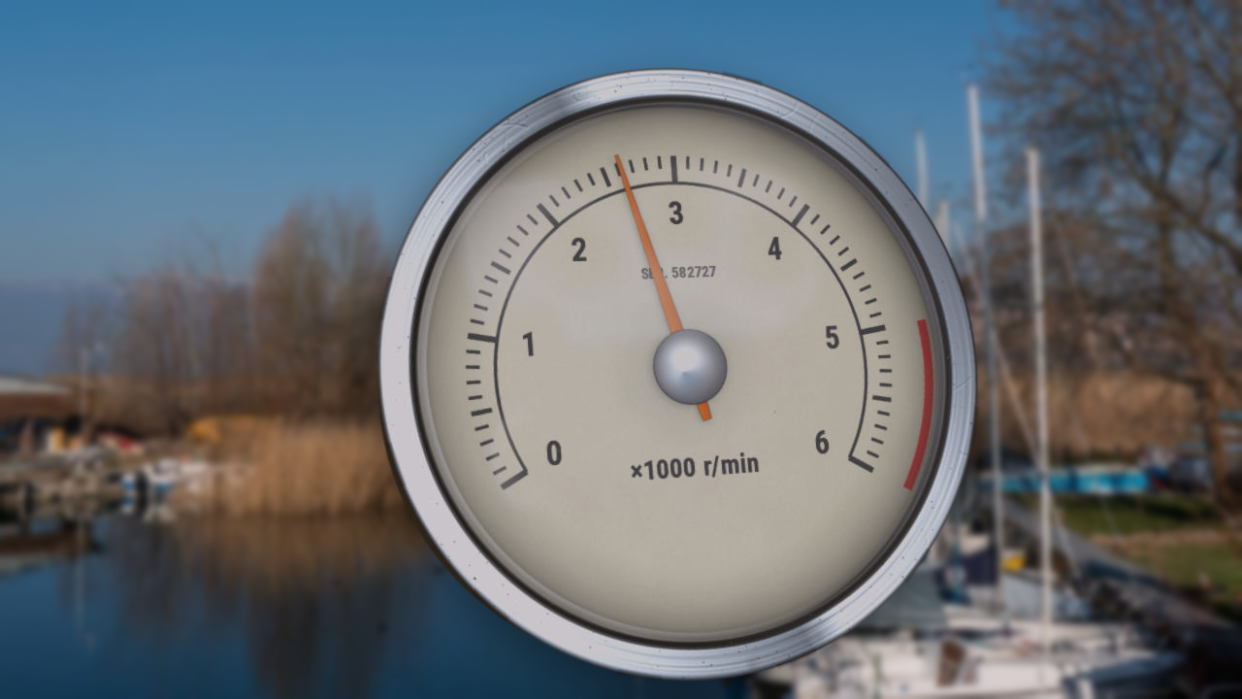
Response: 2600 rpm
